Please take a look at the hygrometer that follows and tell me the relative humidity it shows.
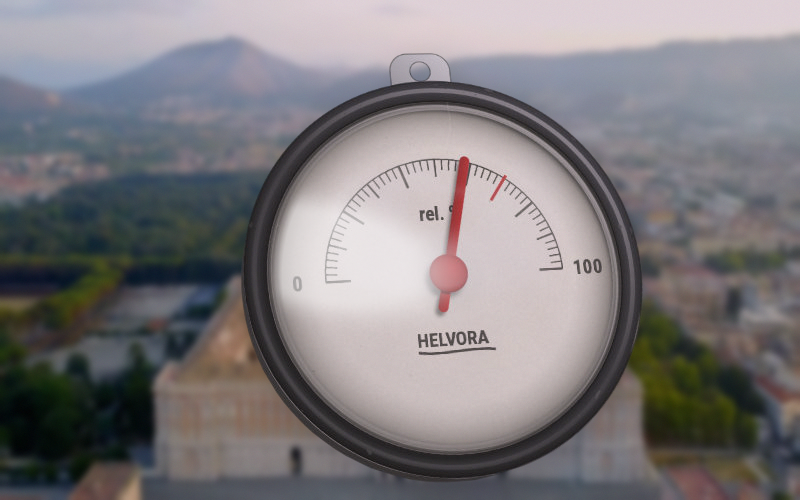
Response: 58 %
